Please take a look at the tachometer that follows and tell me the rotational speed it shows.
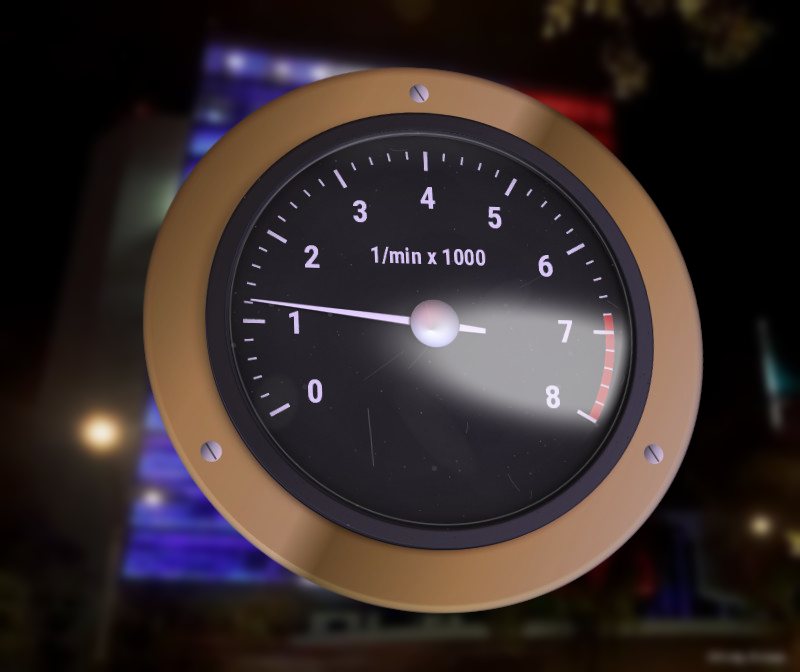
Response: 1200 rpm
